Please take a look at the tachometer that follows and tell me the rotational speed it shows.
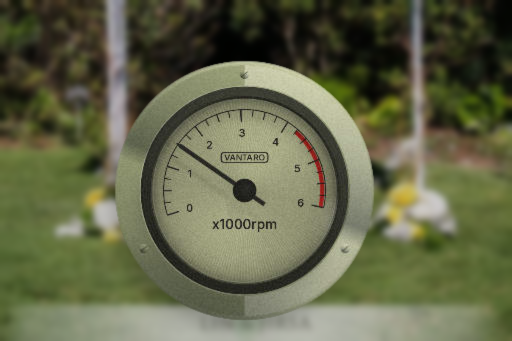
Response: 1500 rpm
